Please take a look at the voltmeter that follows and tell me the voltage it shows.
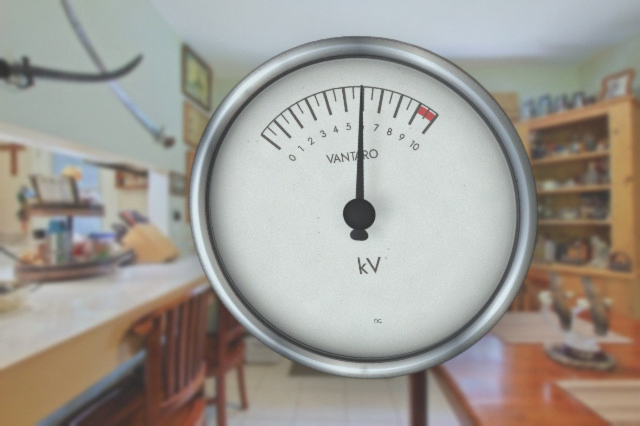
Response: 6 kV
